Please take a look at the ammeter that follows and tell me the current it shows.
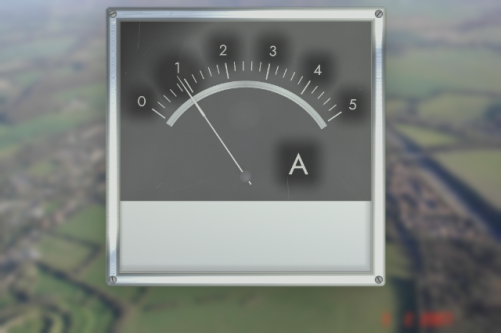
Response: 0.9 A
